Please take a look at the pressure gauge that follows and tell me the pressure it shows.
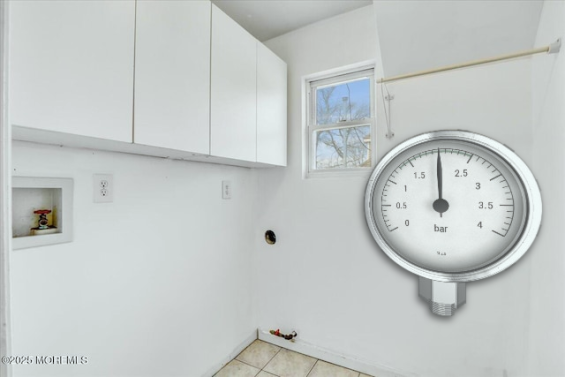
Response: 2 bar
